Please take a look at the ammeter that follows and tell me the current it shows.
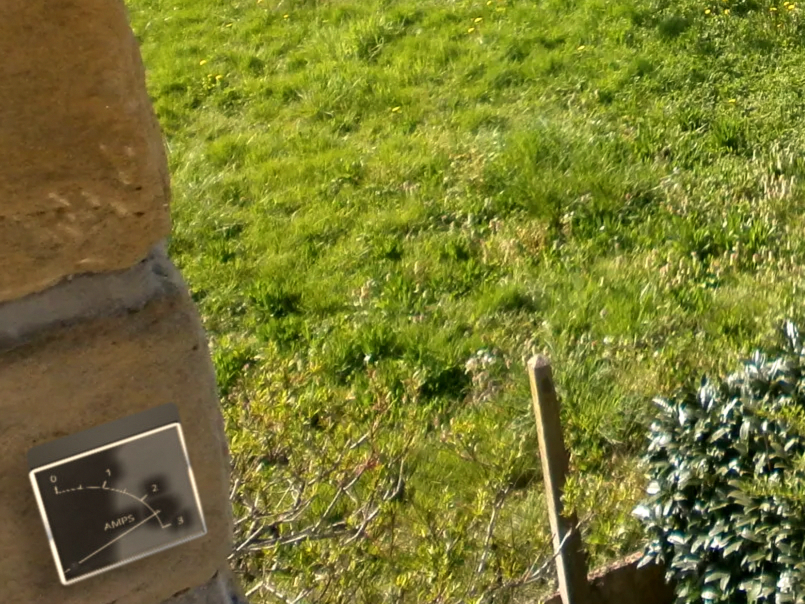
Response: 2.5 A
